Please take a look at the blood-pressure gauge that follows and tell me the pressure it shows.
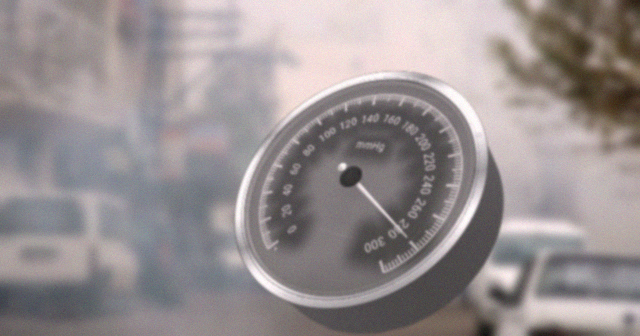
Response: 280 mmHg
